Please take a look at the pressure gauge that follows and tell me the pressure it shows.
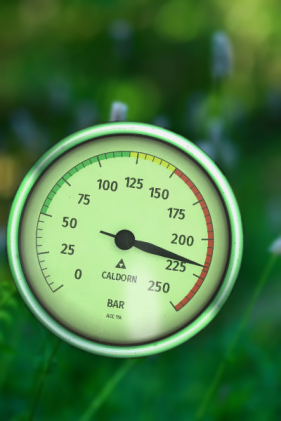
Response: 217.5 bar
